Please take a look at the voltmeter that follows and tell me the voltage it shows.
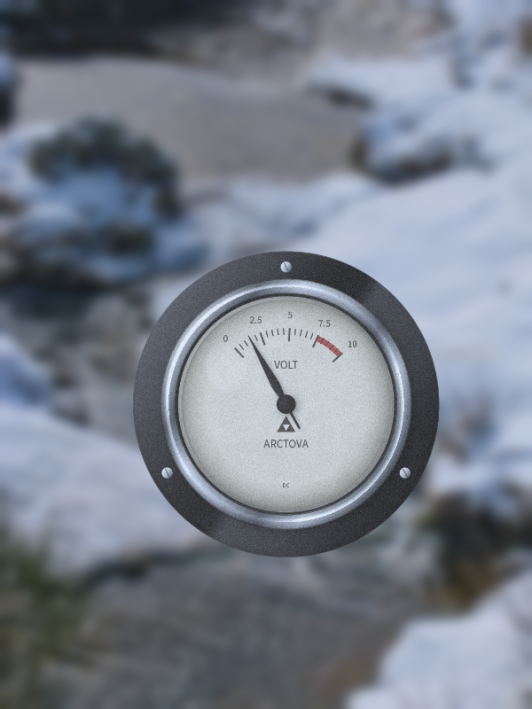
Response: 1.5 V
